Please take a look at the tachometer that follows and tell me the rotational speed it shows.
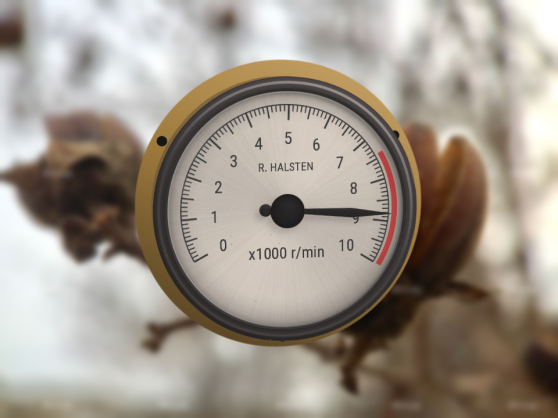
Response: 8800 rpm
